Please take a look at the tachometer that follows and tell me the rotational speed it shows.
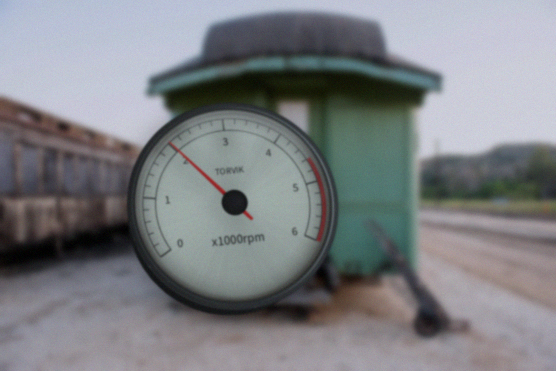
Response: 2000 rpm
